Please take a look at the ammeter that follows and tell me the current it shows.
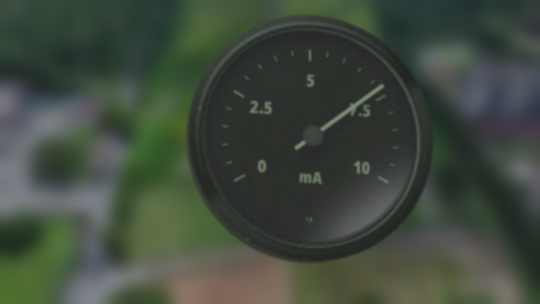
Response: 7.25 mA
